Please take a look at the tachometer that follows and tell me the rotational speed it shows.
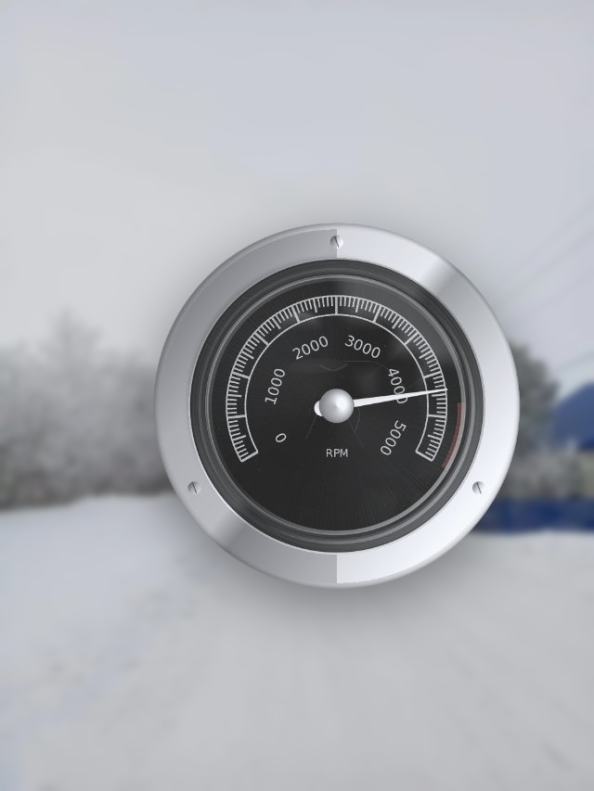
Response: 4200 rpm
